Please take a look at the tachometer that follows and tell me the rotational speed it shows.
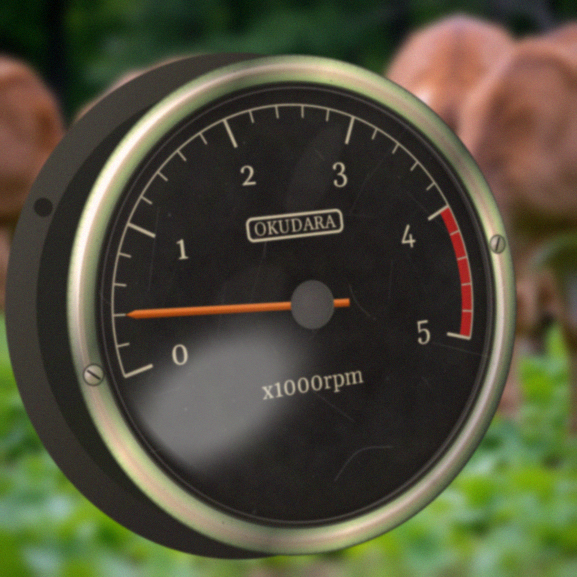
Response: 400 rpm
